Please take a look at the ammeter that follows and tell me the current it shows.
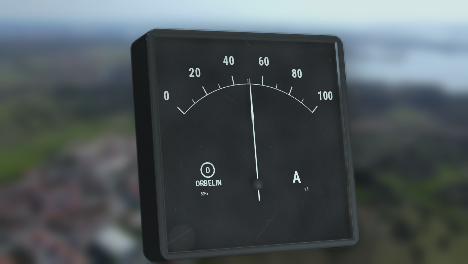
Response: 50 A
